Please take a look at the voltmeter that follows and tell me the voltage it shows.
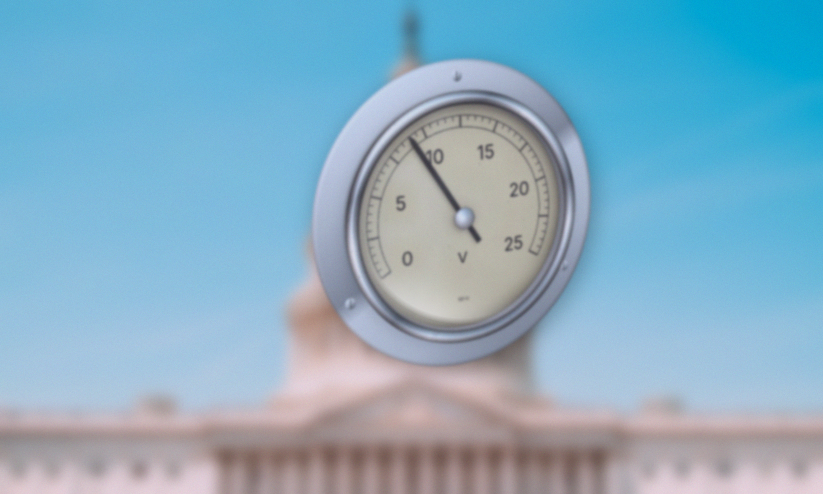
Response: 9 V
